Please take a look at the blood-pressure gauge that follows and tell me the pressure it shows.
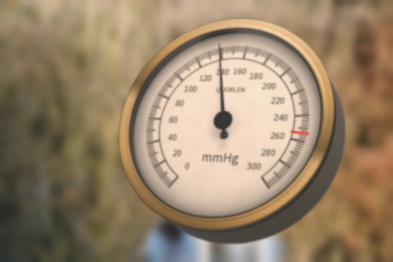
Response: 140 mmHg
